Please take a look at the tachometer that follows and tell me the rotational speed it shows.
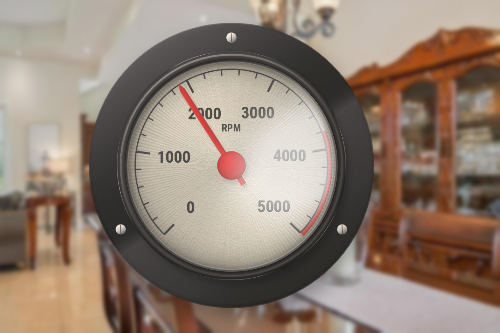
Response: 1900 rpm
